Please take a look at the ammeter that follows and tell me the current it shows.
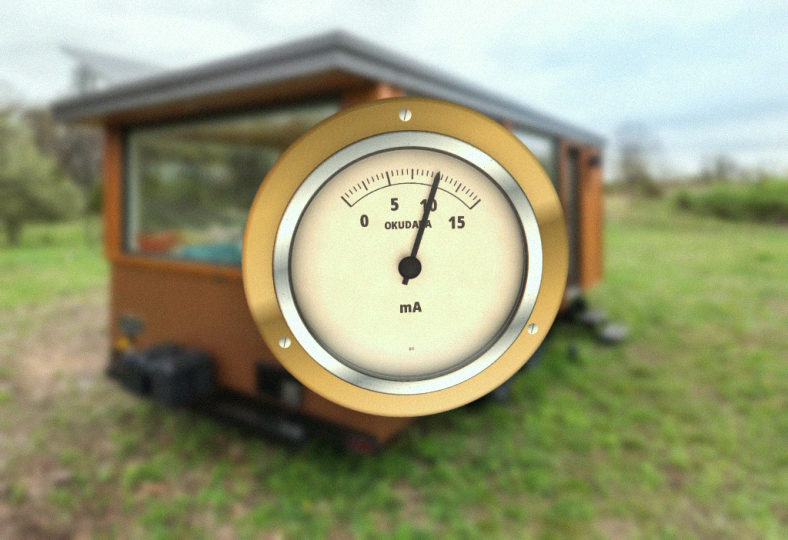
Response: 10 mA
